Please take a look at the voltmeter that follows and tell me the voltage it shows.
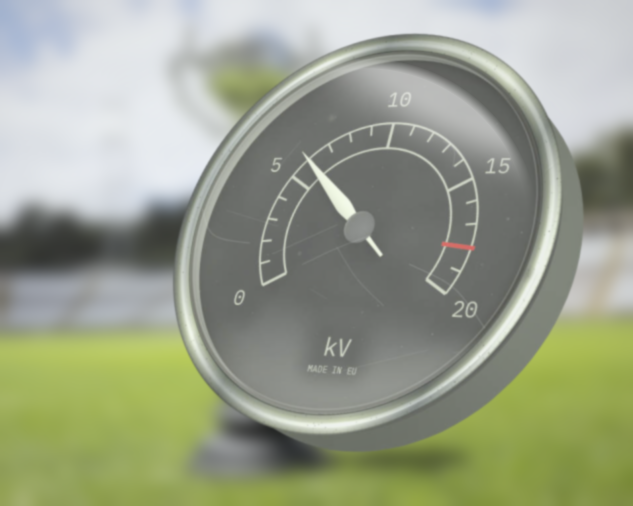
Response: 6 kV
